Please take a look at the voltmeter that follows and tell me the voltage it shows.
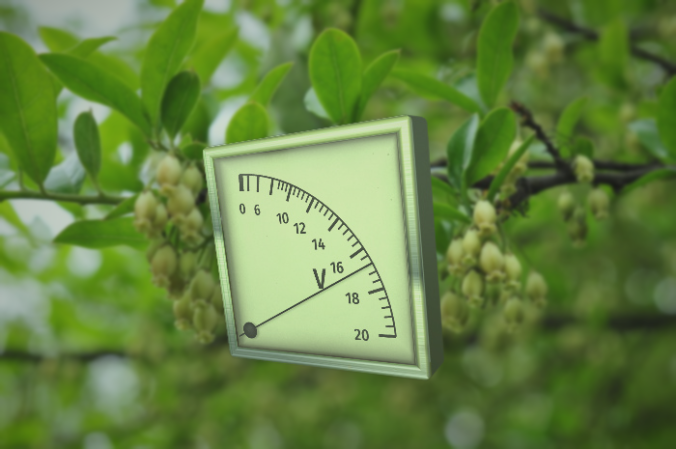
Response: 16.8 V
